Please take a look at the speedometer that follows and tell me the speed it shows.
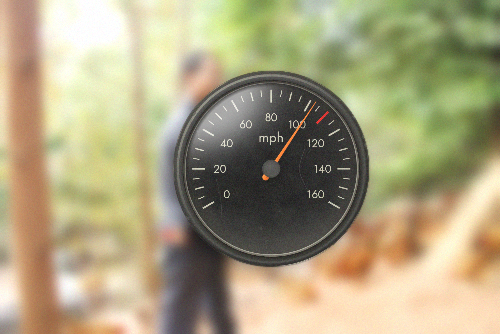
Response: 102.5 mph
